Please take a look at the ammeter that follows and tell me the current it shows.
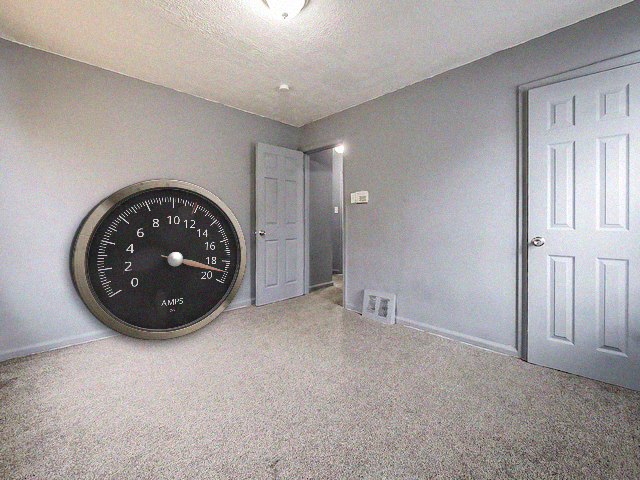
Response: 19 A
